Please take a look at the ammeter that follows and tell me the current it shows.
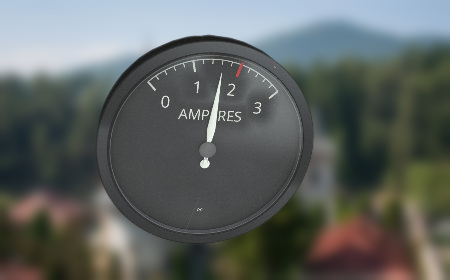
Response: 1.6 A
